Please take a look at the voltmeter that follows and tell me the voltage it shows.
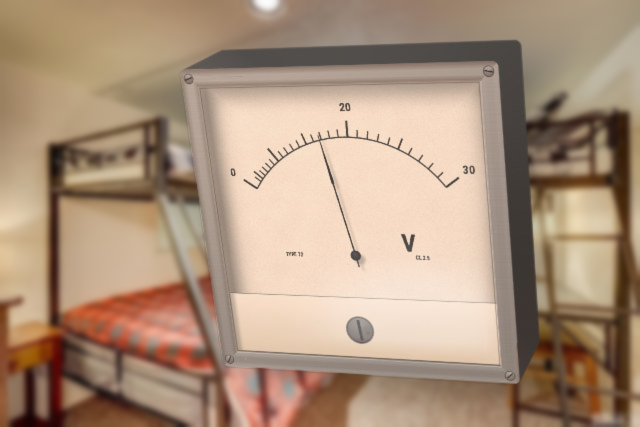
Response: 17 V
